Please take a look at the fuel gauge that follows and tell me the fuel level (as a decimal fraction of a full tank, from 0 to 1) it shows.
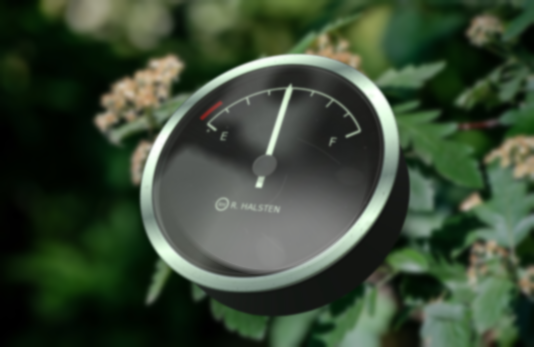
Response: 0.5
